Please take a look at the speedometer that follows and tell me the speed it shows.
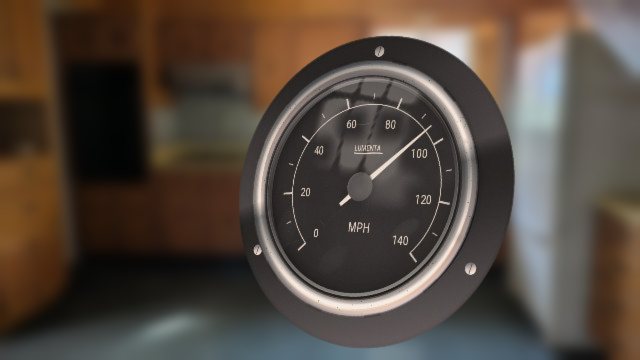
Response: 95 mph
